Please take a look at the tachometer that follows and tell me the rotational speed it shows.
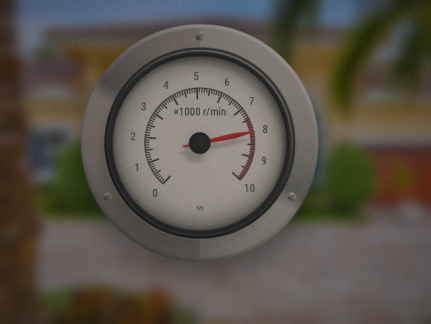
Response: 8000 rpm
